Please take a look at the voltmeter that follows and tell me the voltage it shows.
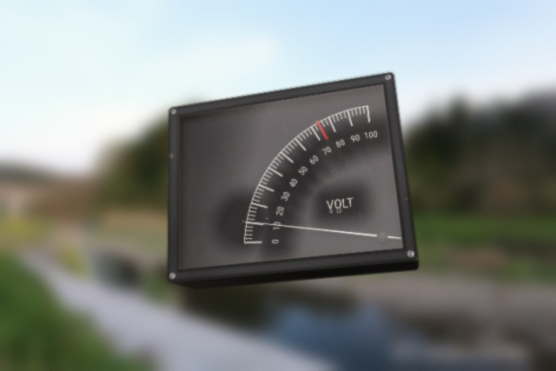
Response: 10 V
